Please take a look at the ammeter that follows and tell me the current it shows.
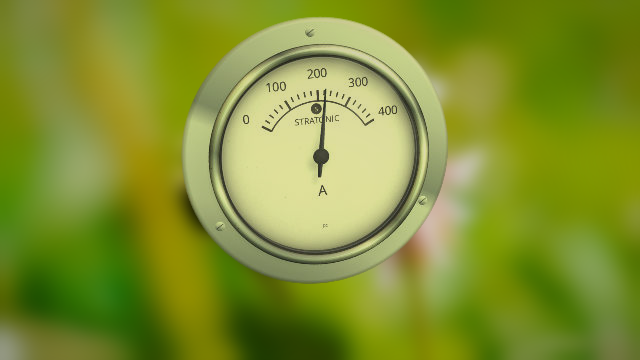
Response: 220 A
